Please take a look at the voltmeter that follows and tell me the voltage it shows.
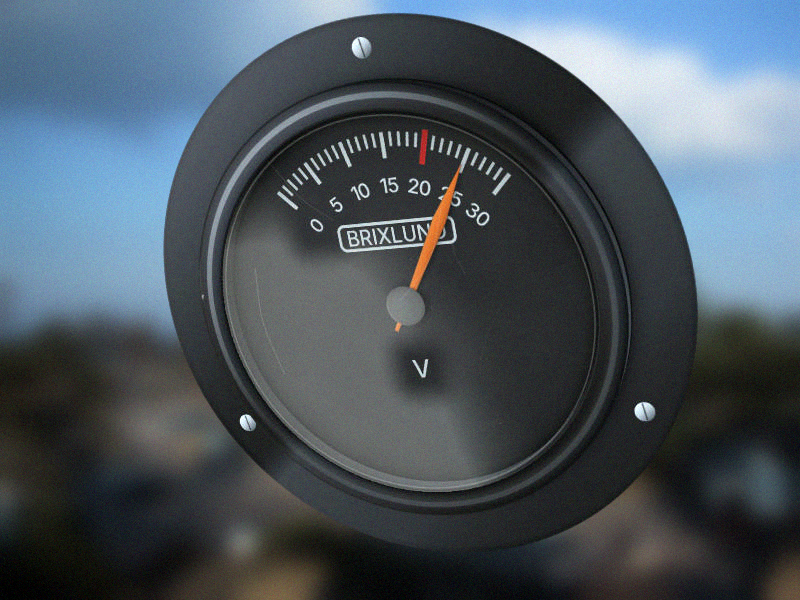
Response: 25 V
